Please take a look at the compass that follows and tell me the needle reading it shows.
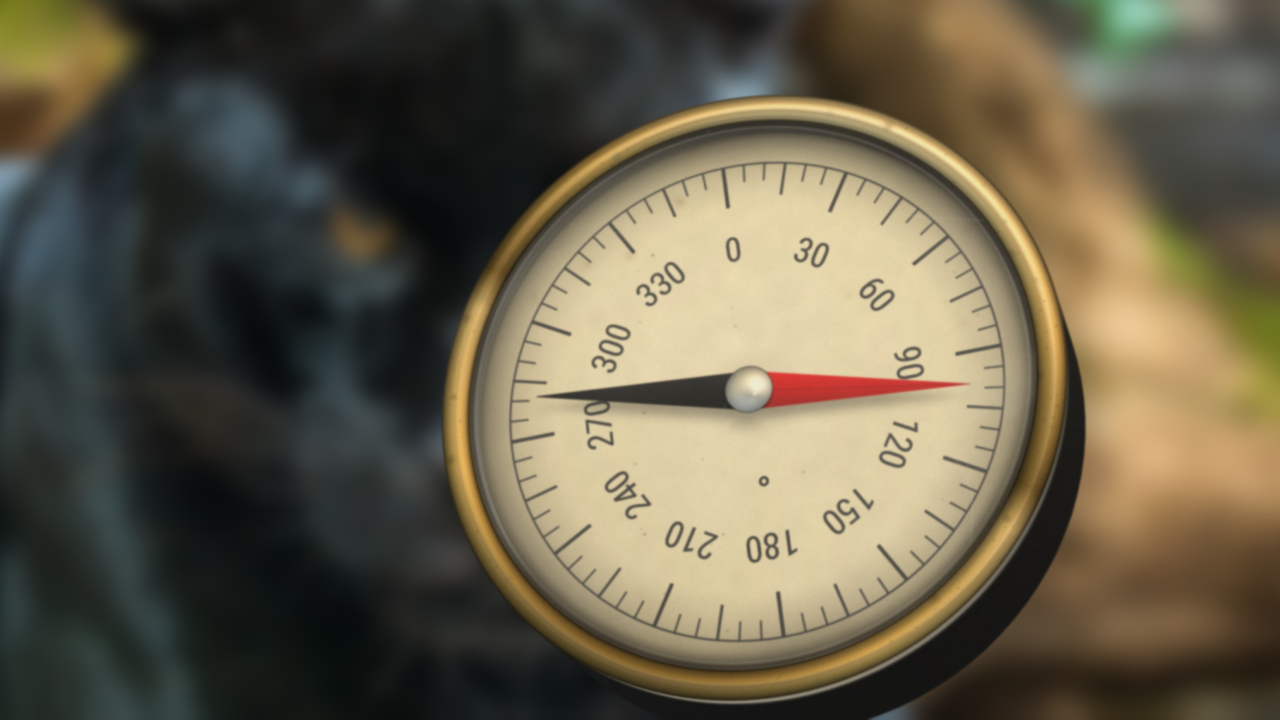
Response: 100 °
